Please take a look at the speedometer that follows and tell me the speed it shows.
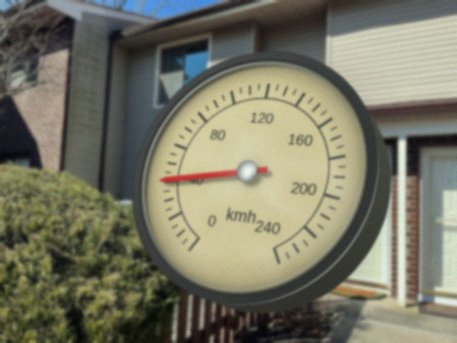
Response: 40 km/h
